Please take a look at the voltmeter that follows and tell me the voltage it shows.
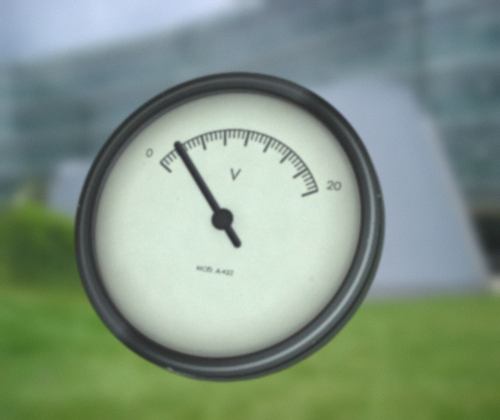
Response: 2.5 V
